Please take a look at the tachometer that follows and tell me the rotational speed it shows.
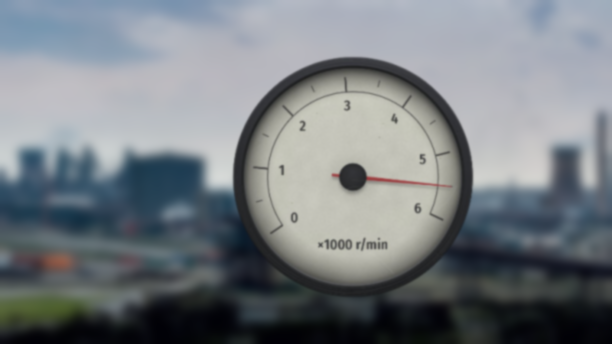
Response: 5500 rpm
